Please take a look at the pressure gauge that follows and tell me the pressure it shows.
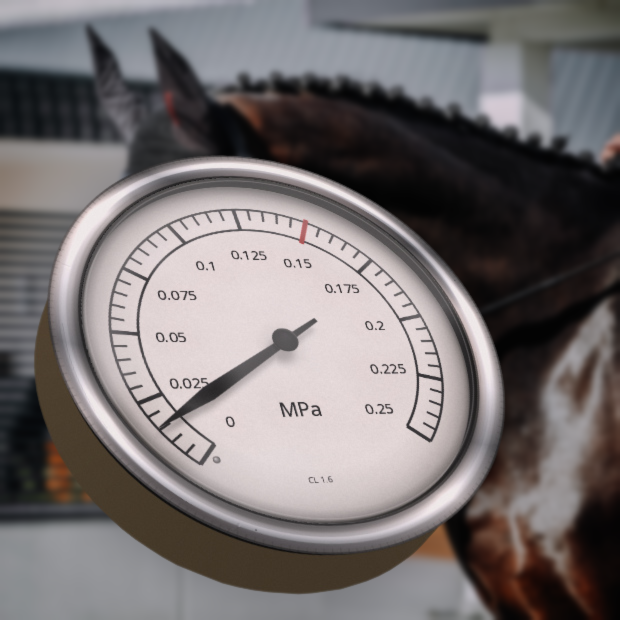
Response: 0.015 MPa
